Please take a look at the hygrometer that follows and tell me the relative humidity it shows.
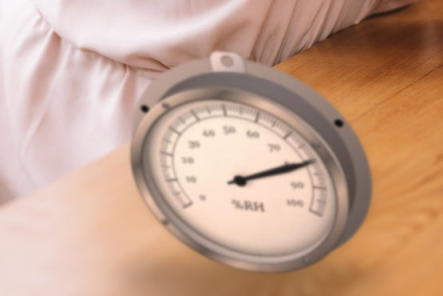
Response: 80 %
